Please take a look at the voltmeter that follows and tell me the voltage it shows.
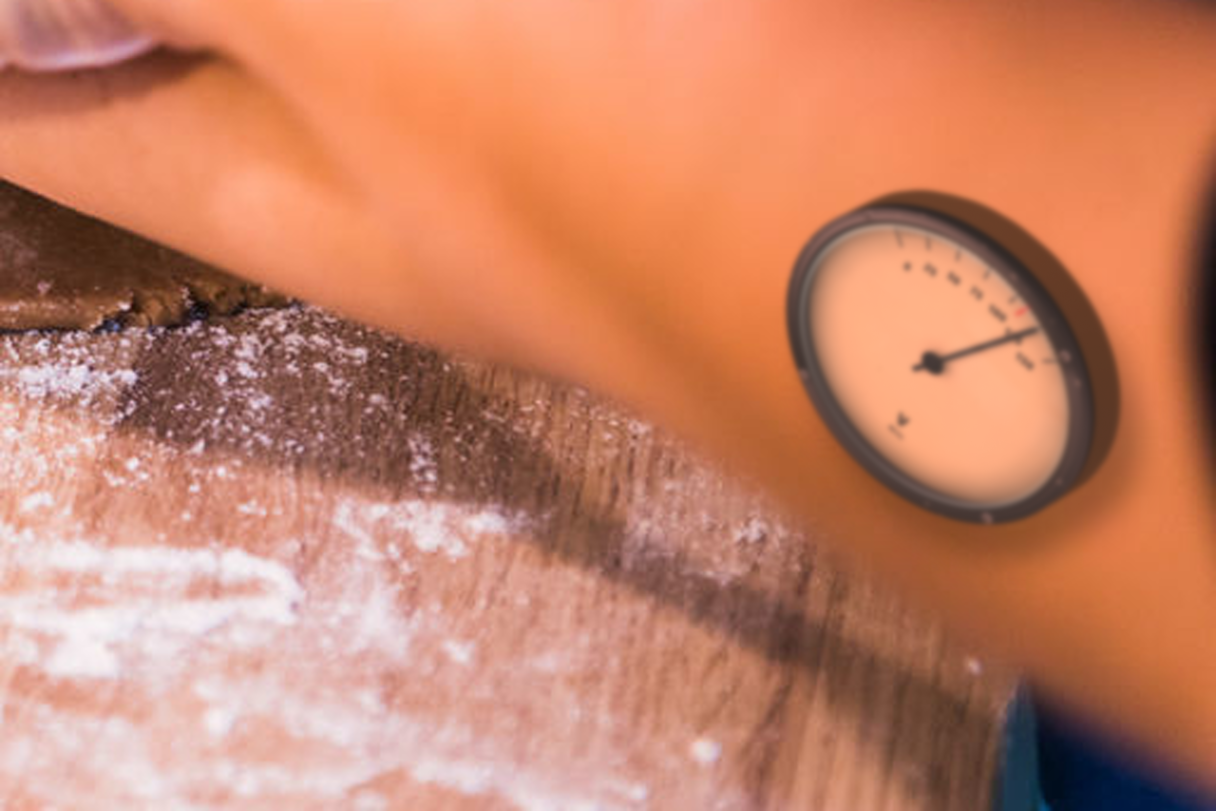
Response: 125 V
